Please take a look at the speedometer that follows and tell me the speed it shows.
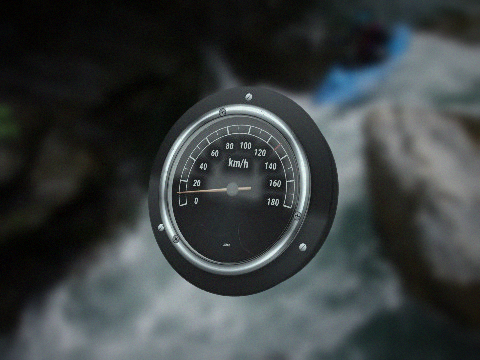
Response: 10 km/h
